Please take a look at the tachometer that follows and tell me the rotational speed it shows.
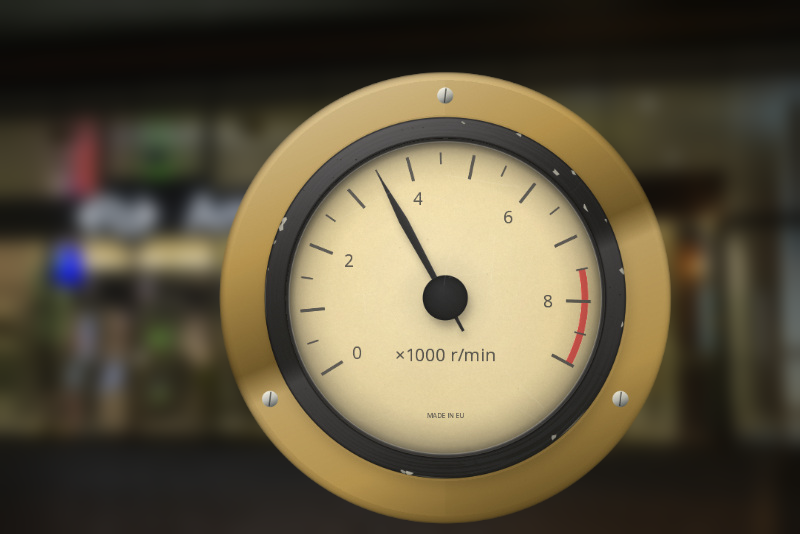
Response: 3500 rpm
